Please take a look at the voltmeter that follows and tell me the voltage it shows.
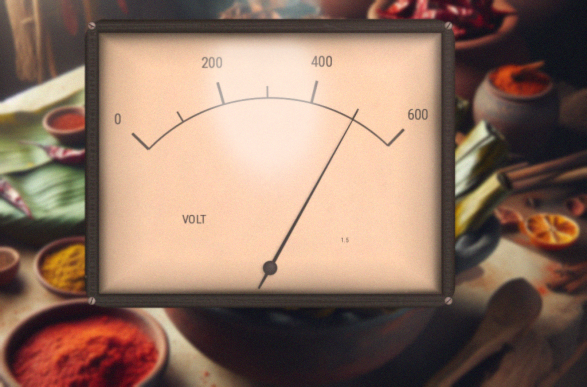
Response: 500 V
